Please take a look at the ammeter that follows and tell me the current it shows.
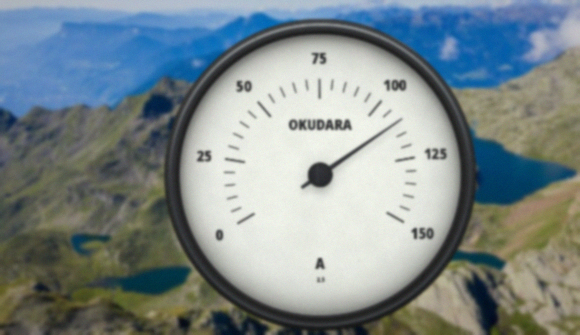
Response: 110 A
